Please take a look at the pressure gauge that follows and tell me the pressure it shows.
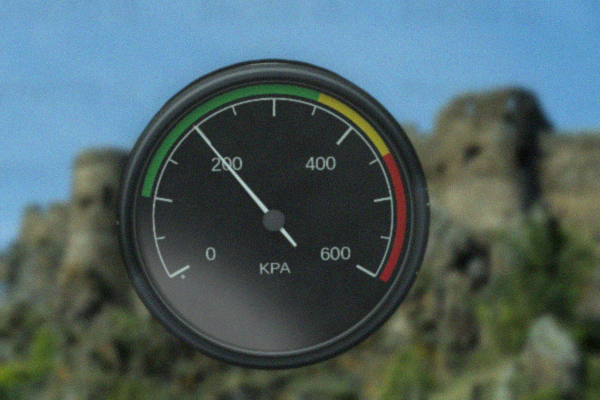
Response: 200 kPa
